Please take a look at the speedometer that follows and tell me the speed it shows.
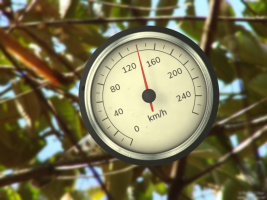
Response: 140 km/h
